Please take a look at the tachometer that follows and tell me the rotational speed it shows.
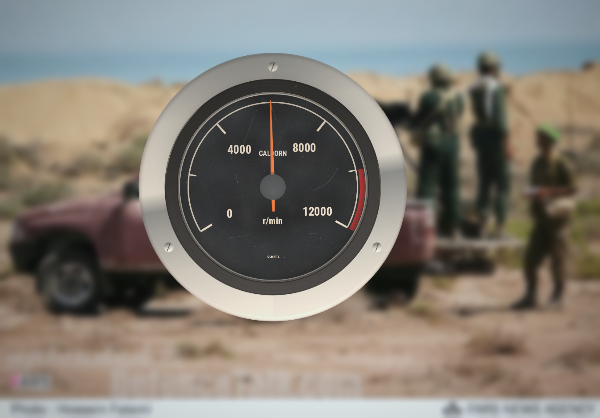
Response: 6000 rpm
